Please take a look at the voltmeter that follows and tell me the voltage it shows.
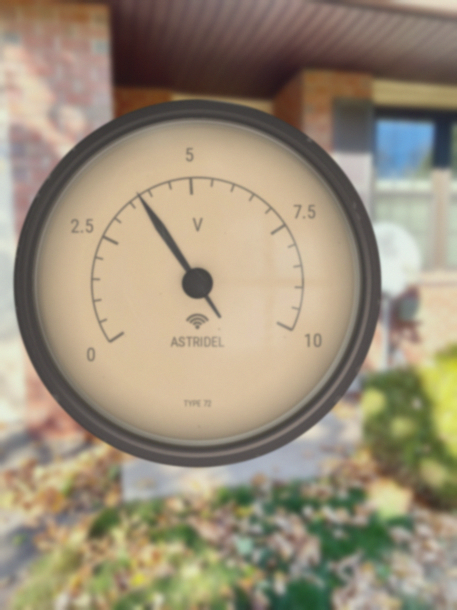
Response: 3.75 V
